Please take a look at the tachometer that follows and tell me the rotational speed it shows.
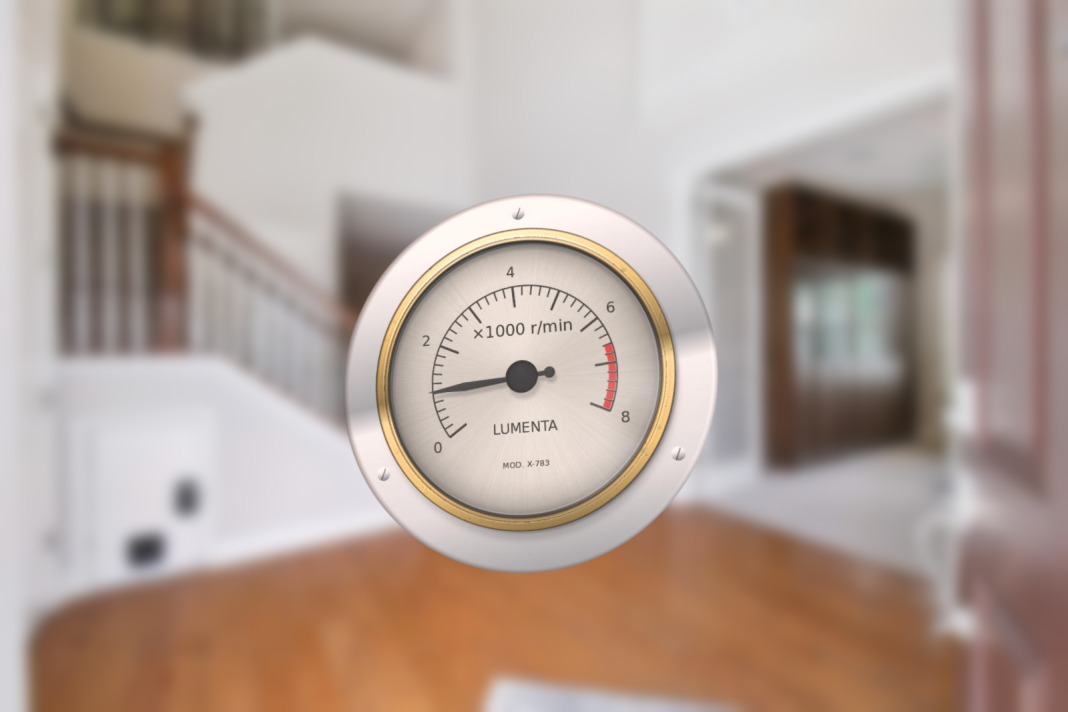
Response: 1000 rpm
